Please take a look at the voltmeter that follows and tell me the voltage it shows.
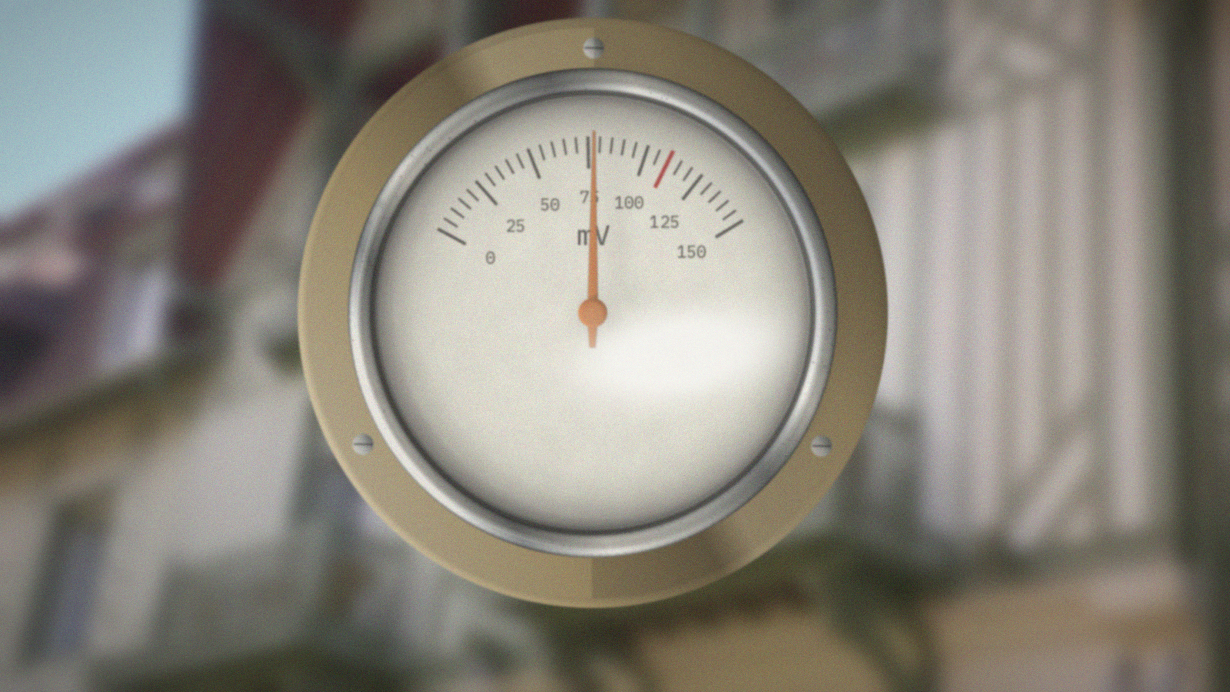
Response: 77.5 mV
